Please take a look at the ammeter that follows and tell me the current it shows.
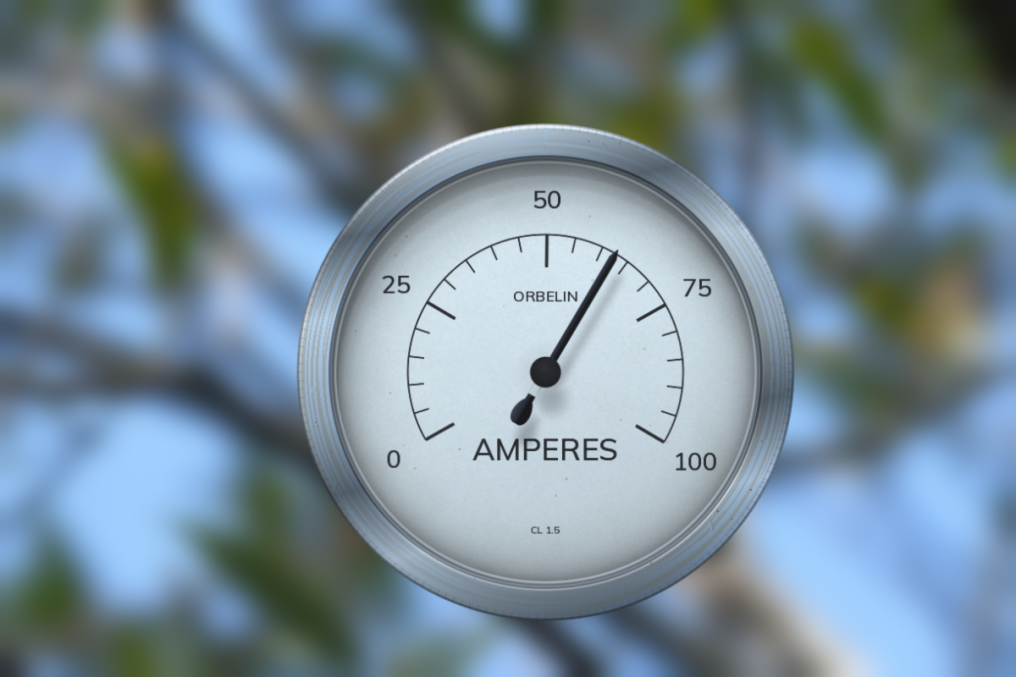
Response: 62.5 A
